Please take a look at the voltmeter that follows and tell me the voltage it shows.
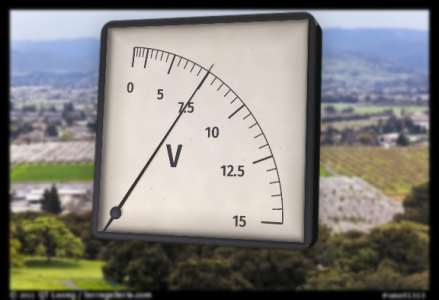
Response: 7.5 V
